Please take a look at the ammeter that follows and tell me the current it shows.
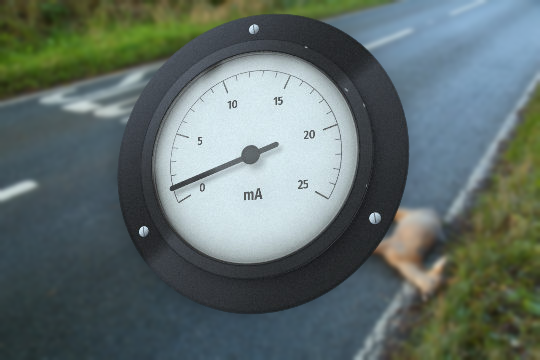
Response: 1 mA
